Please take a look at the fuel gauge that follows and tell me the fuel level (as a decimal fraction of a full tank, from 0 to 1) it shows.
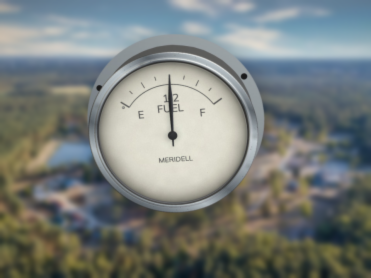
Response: 0.5
